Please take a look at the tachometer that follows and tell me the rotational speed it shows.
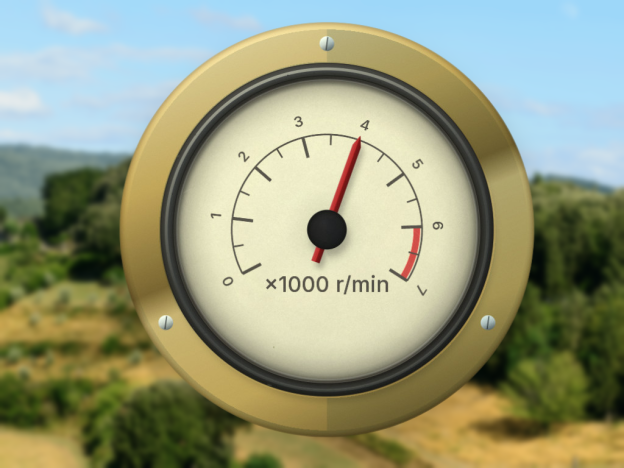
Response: 4000 rpm
